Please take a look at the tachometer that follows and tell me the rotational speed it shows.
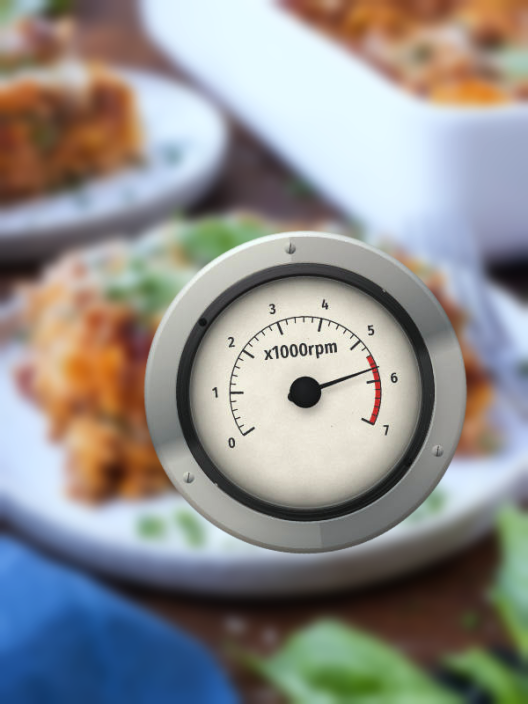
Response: 5700 rpm
